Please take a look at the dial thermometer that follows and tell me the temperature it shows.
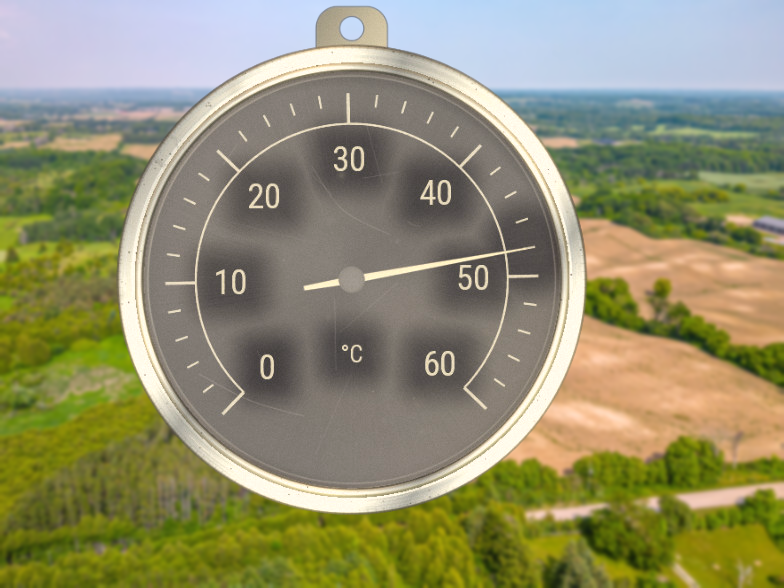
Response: 48 °C
